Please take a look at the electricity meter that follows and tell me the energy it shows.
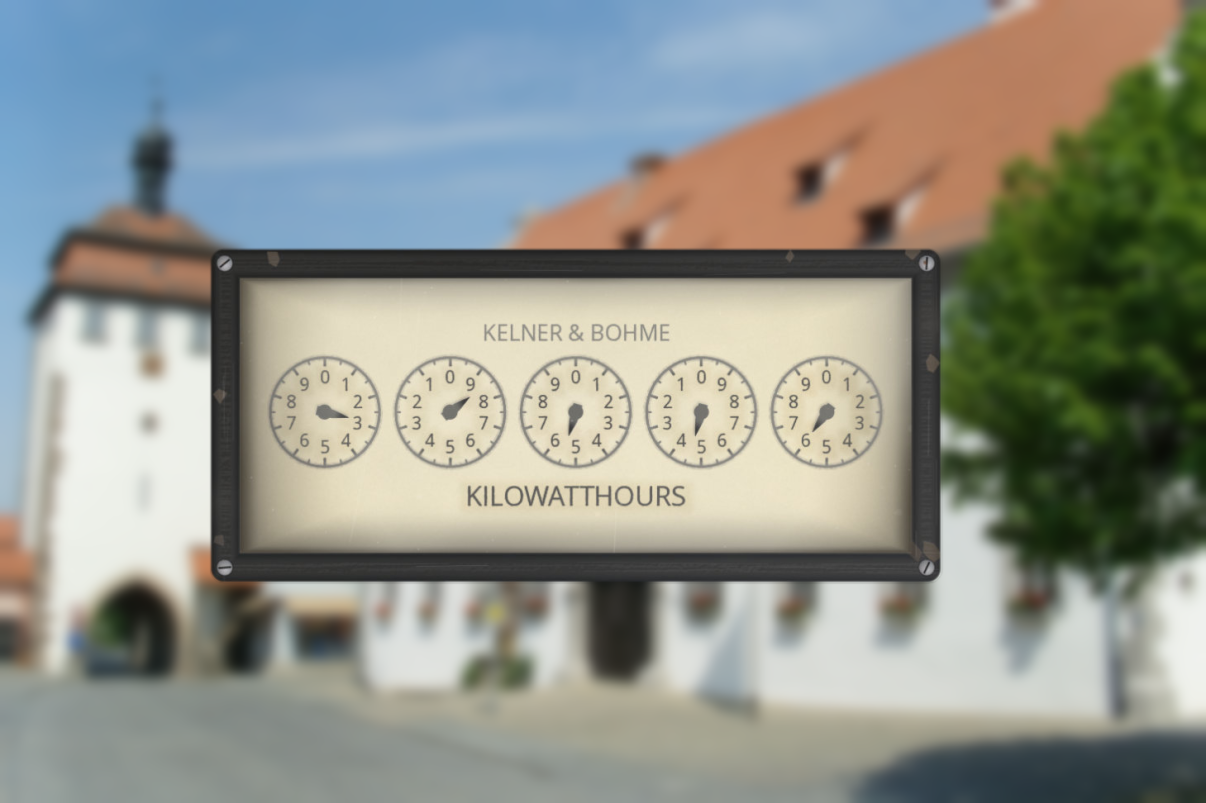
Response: 28546 kWh
